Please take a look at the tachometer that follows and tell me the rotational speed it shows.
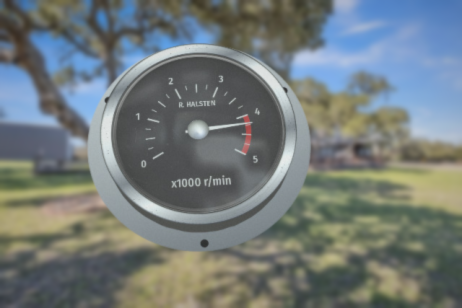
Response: 4250 rpm
